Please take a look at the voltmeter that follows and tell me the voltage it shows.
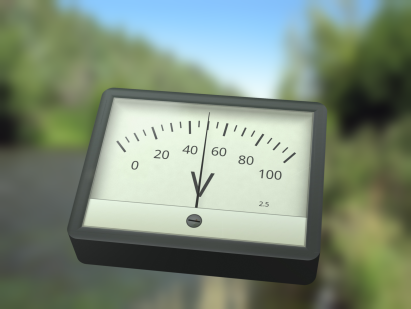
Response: 50 V
